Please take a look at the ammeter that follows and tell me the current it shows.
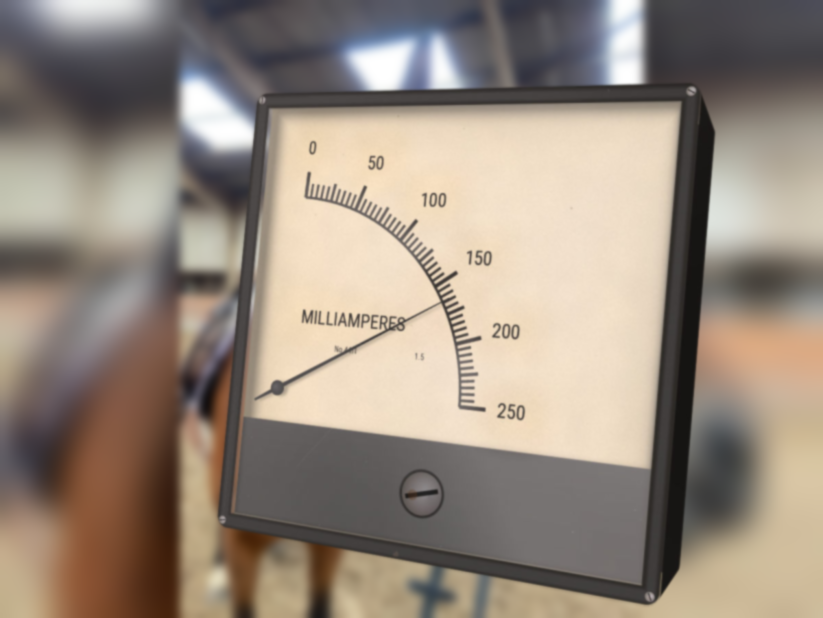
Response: 165 mA
